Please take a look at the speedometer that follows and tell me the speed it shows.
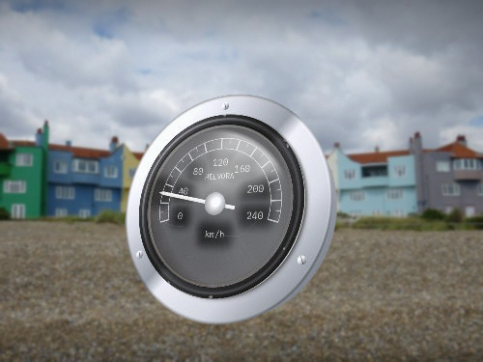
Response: 30 km/h
